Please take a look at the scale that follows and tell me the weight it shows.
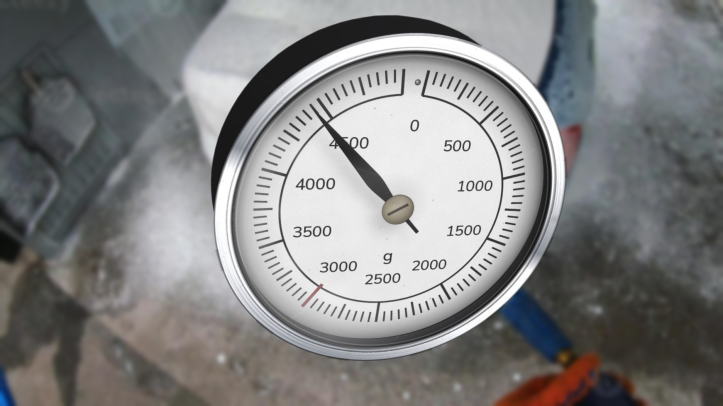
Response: 4450 g
